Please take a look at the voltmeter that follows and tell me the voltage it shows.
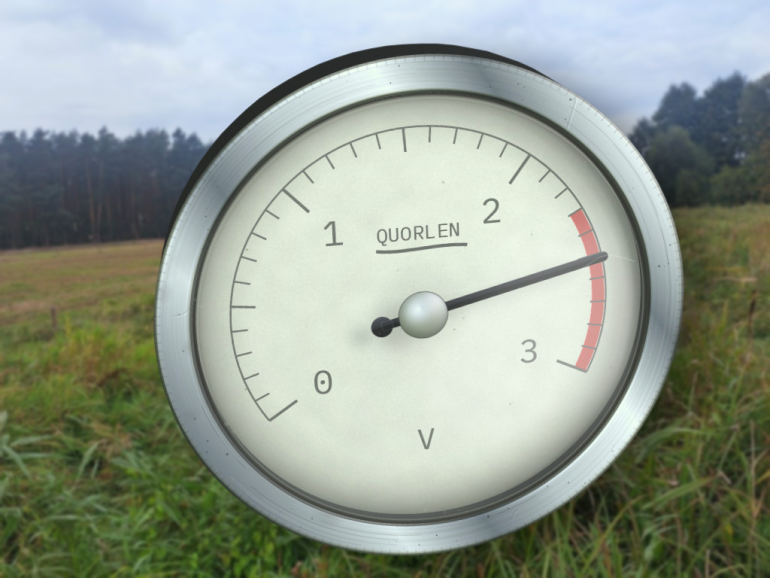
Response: 2.5 V
